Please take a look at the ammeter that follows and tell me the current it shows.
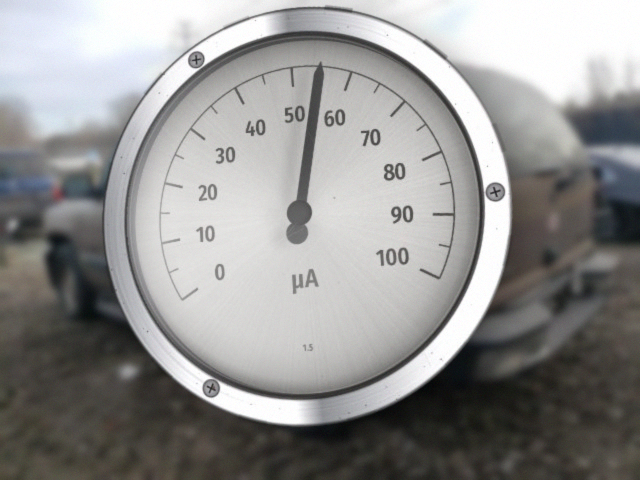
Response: 55 µA
